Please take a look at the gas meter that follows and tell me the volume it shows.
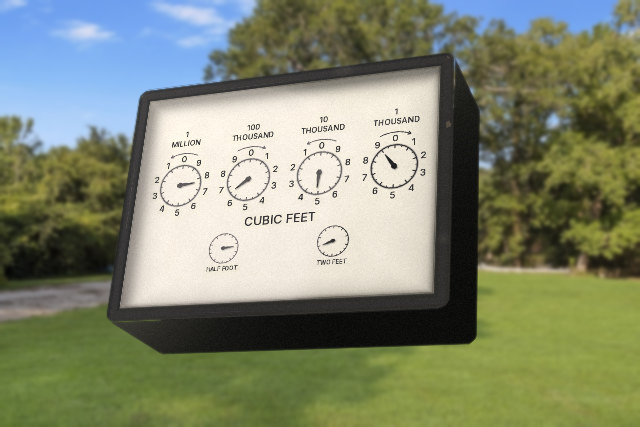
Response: 764900 ft³
